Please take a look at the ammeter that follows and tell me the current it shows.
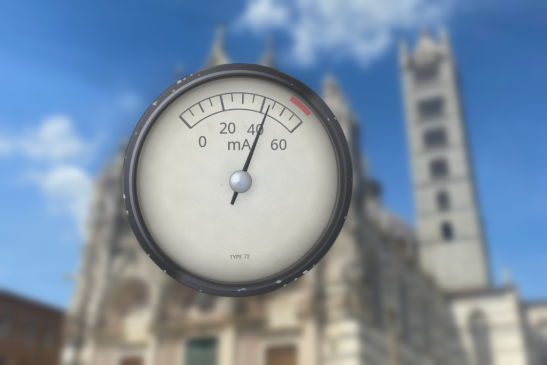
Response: 42.5 mA
